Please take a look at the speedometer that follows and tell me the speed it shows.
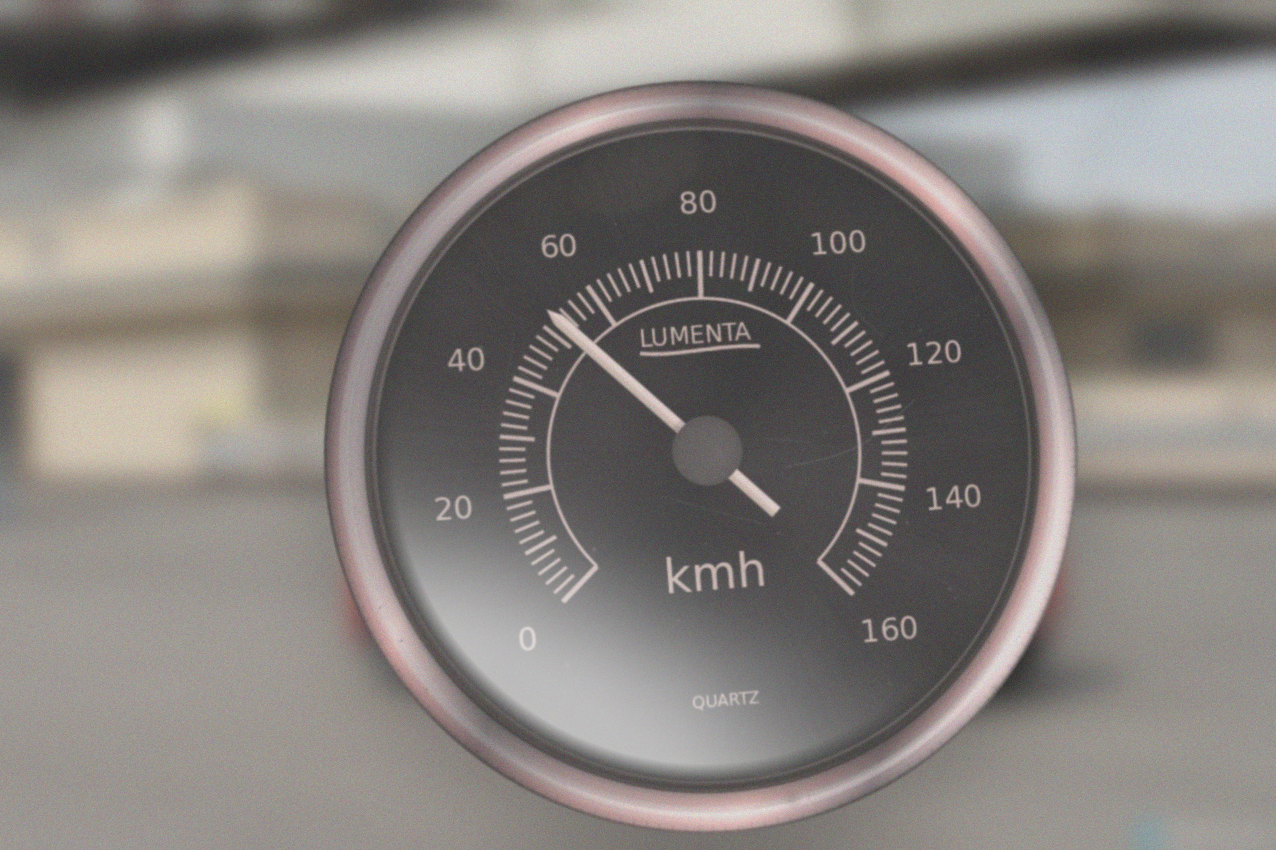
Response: 52 km/h
